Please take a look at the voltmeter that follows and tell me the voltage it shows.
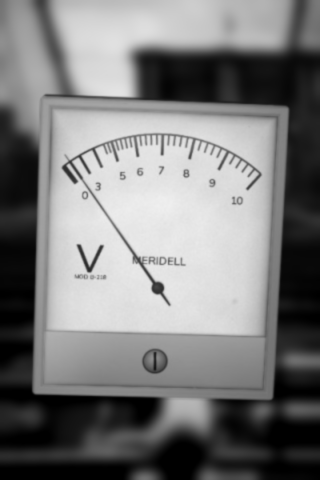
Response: 2 V
